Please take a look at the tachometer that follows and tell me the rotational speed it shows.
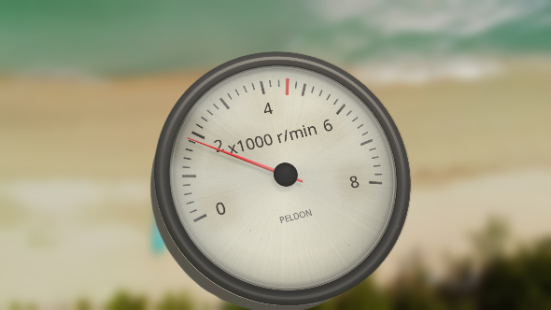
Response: 1800 rpm
